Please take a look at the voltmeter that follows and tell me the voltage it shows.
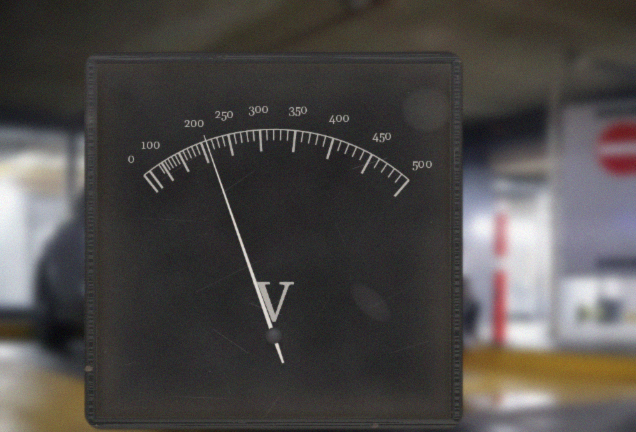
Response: 210 V
